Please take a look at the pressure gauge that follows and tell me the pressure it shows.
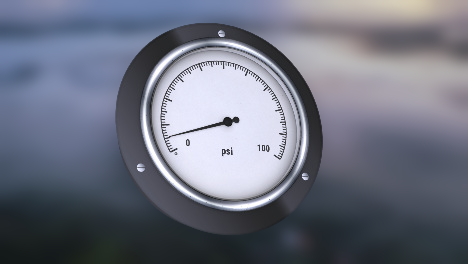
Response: 5 psi
